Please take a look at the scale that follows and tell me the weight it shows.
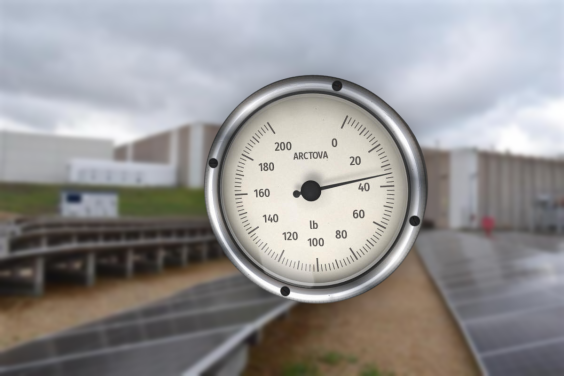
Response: 34 lb
